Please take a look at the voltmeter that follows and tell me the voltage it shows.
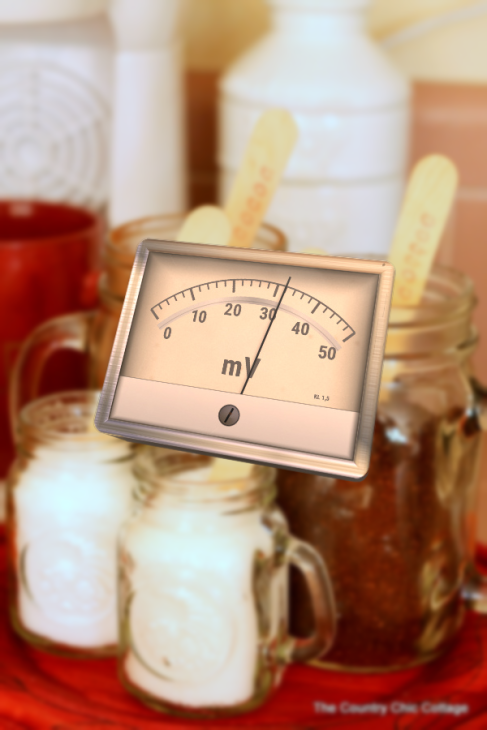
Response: 32 mV
